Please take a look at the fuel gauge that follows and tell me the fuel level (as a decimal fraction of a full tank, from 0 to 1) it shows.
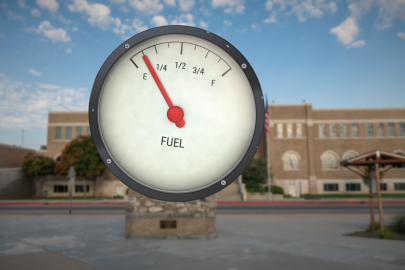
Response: 0.125
